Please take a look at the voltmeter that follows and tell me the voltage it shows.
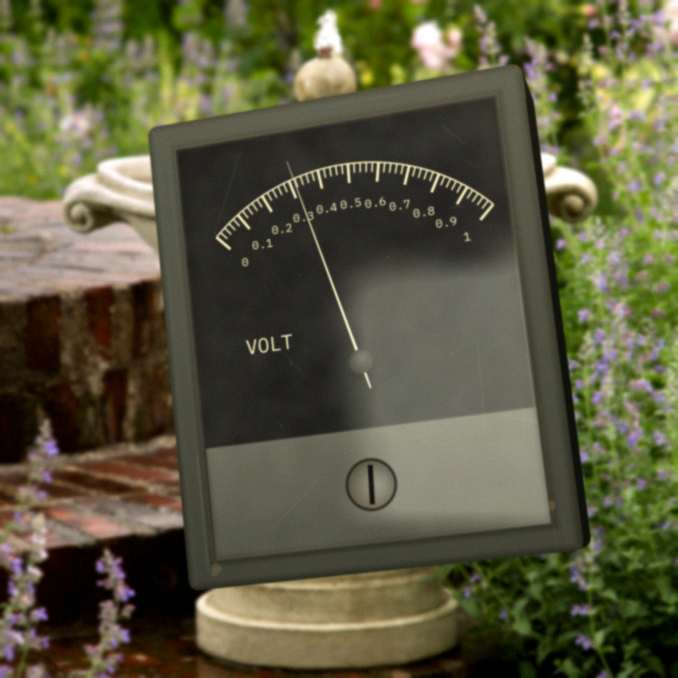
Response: 0.32 V
